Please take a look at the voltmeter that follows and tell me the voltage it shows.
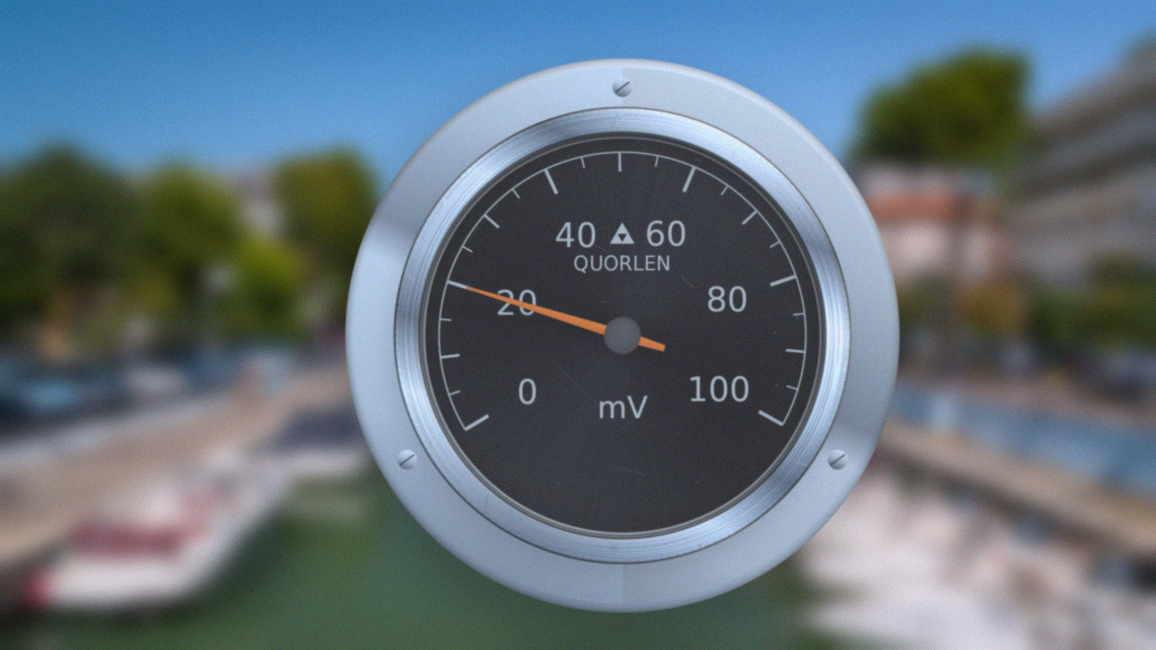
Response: 20 mV
